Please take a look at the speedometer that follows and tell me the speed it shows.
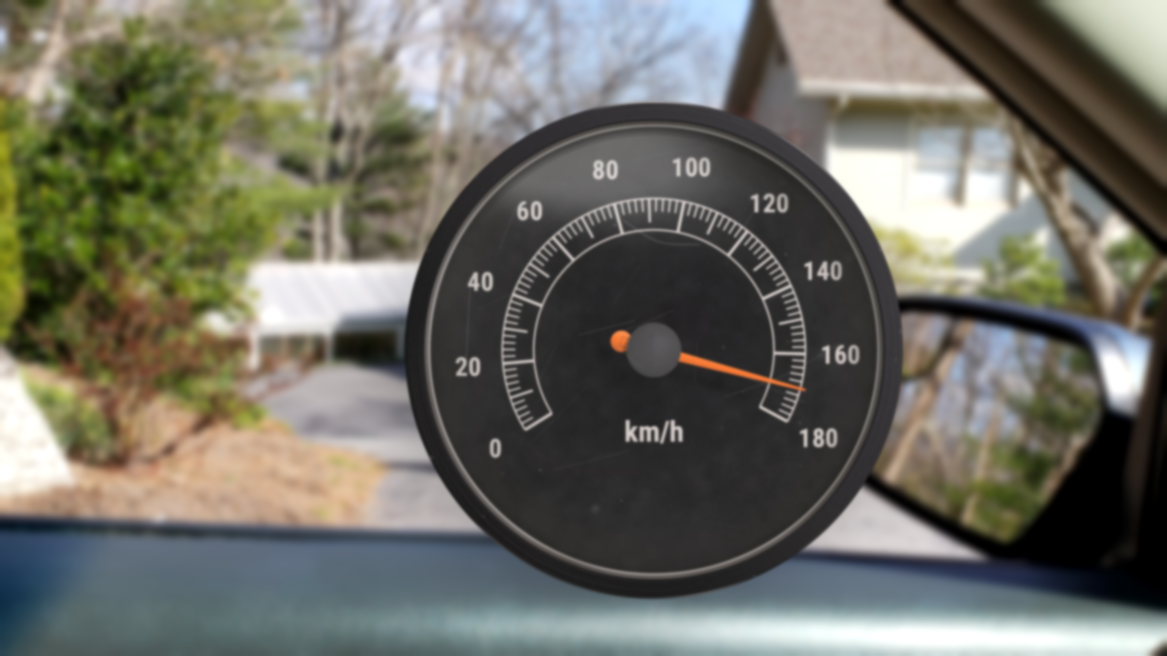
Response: 170 km/h
